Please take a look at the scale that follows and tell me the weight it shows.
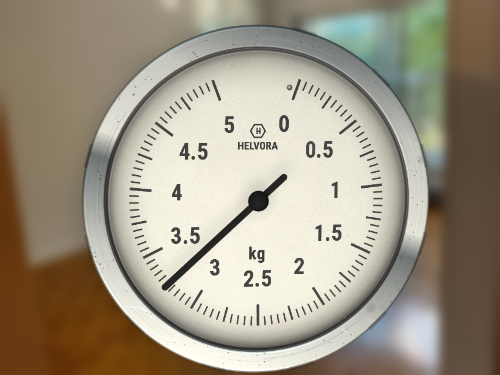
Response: 3.25 kg
